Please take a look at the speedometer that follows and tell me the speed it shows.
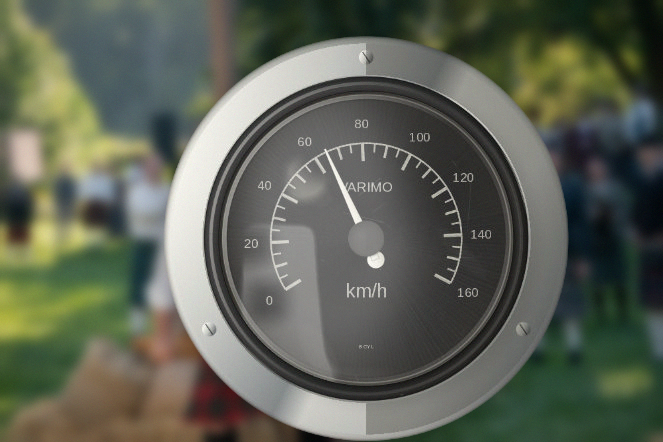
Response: 65 km/h
